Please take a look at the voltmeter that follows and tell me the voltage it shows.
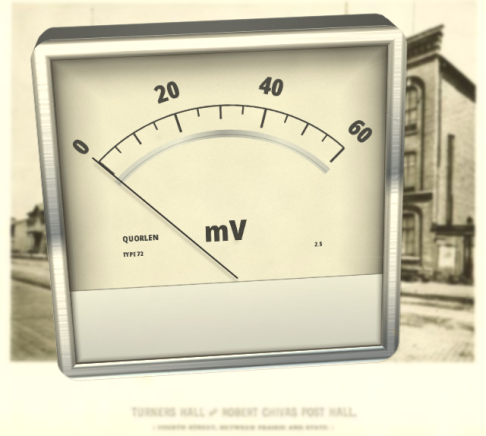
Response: 0 mV
